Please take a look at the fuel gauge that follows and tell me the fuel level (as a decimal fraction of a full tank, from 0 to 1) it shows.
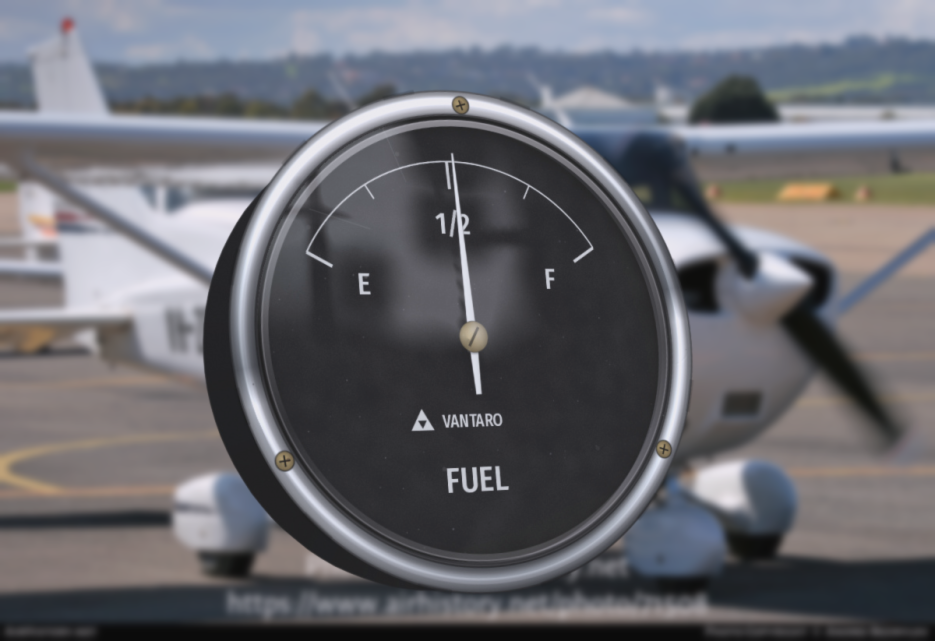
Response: 0.5
